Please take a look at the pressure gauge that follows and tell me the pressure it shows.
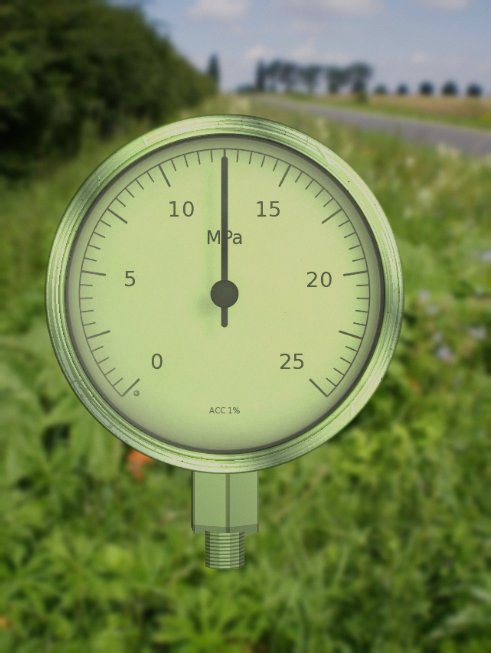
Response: 12.5 MPa
